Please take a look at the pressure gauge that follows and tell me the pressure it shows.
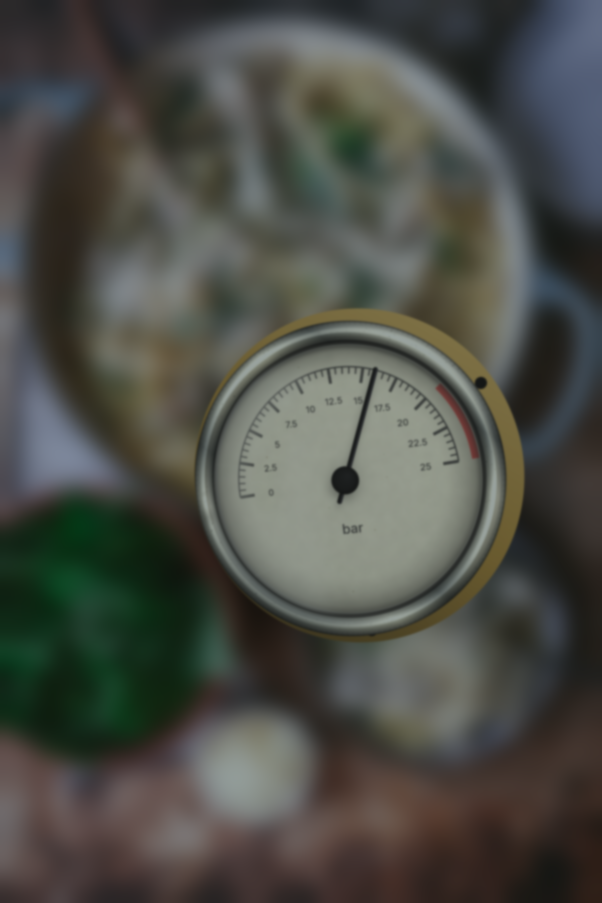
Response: 16 bar
